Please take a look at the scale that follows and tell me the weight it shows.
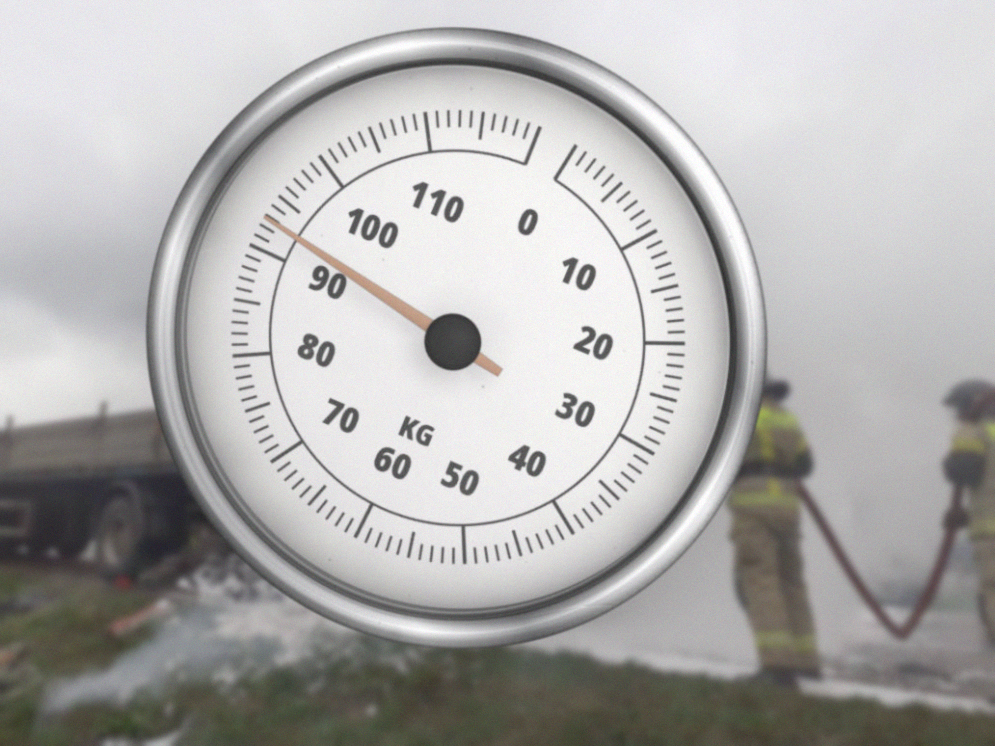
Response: 93 kg
